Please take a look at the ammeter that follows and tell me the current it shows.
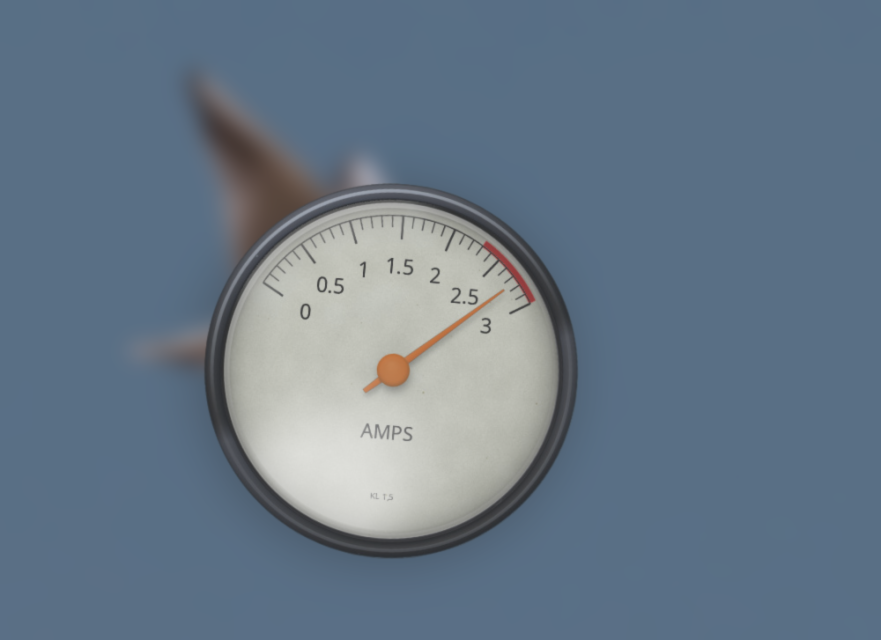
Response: 2.75 A
